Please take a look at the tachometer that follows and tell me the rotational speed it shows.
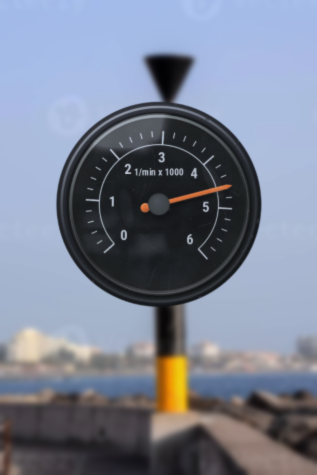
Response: 4600 rpm
